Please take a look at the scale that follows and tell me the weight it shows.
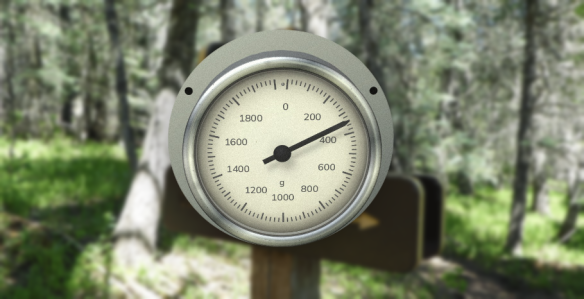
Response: 340 g
